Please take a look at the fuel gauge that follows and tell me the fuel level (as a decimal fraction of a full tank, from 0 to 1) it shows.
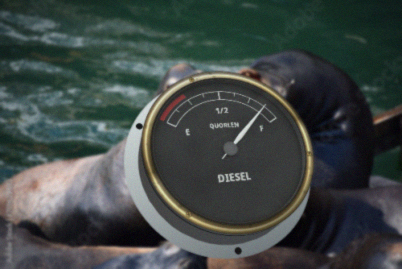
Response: 0.875
